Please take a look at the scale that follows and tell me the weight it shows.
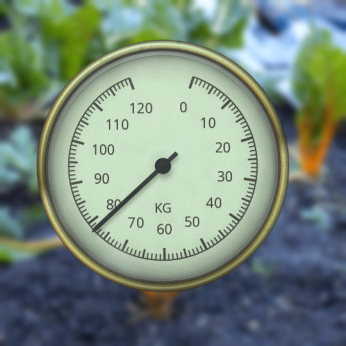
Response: 78 kg
